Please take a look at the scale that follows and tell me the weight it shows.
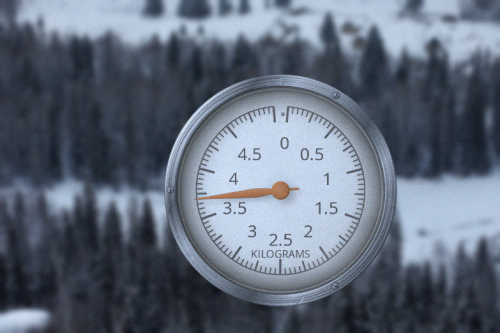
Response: 3.7 kg
